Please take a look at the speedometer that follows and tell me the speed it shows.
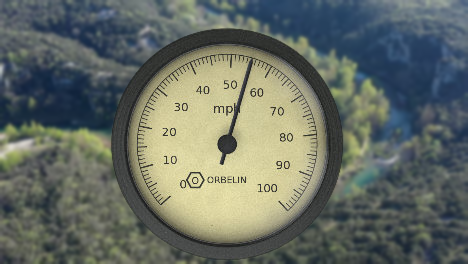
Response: 55 mph
